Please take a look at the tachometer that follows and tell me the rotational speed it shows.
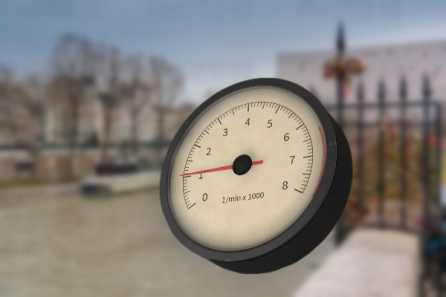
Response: 1000 rpm
